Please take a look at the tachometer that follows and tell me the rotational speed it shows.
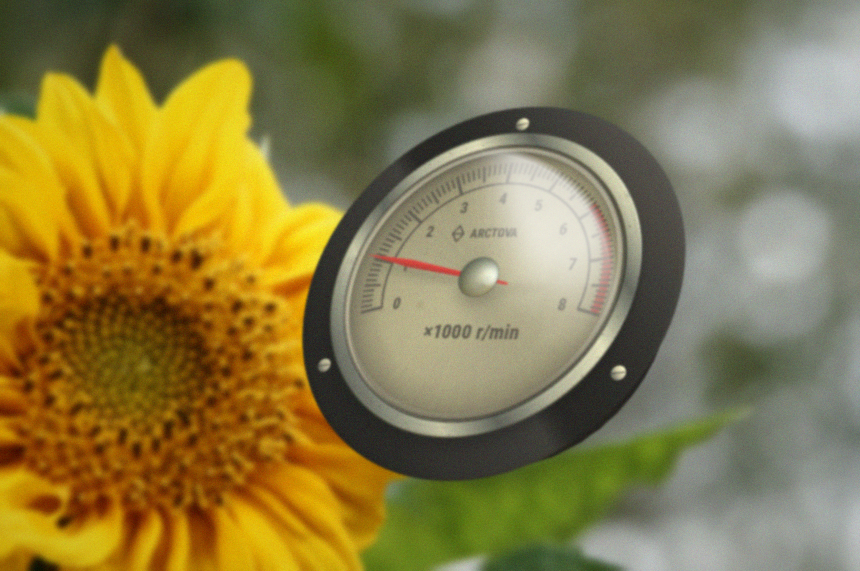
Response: 1000 rpm
